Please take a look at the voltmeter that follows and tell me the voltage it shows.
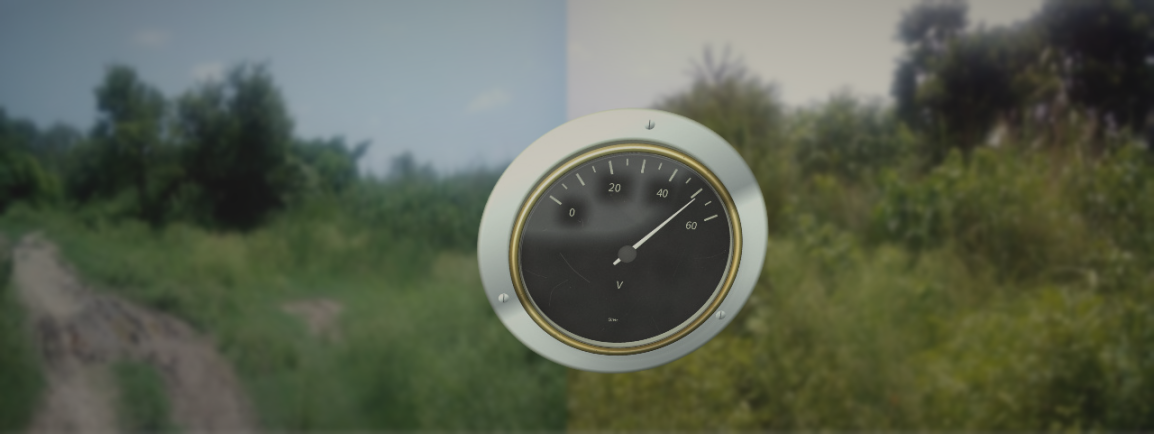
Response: 50 V
